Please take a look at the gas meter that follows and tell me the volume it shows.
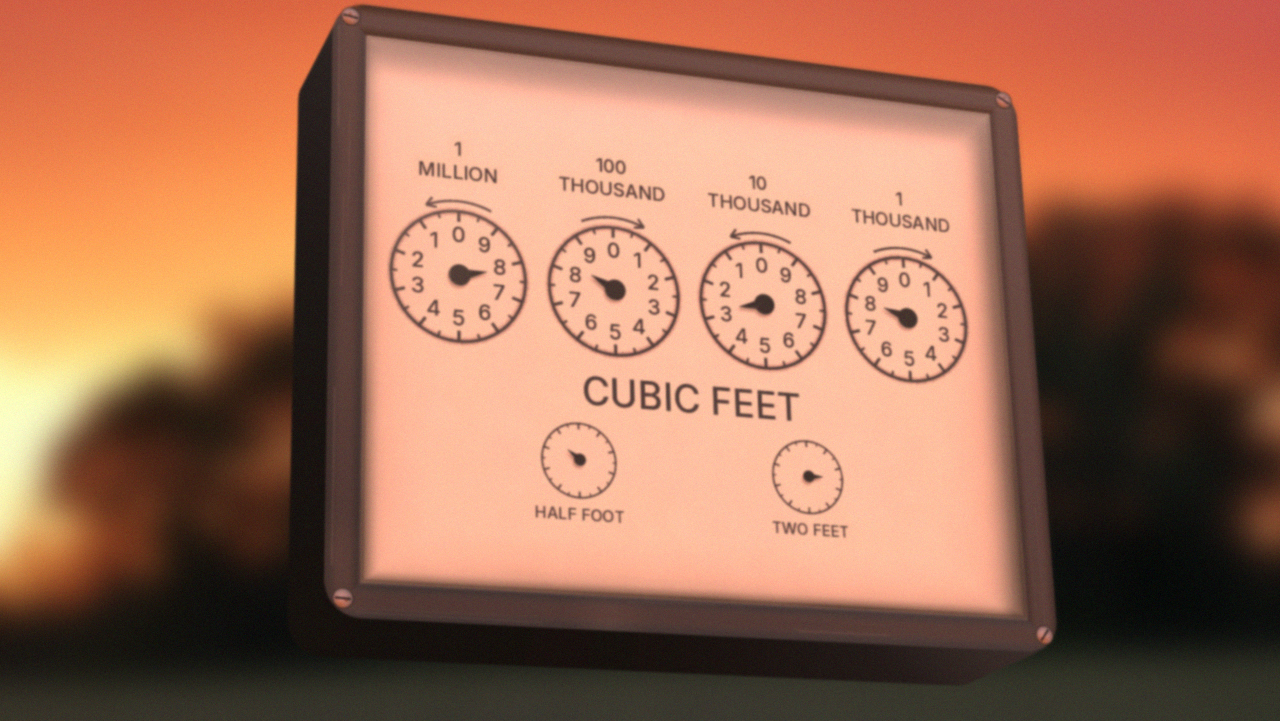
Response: 782800 ft³
